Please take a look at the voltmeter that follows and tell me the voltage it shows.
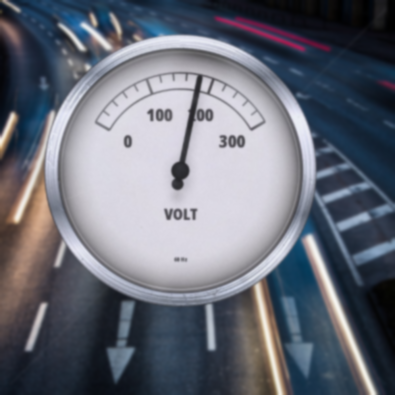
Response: 180 V
